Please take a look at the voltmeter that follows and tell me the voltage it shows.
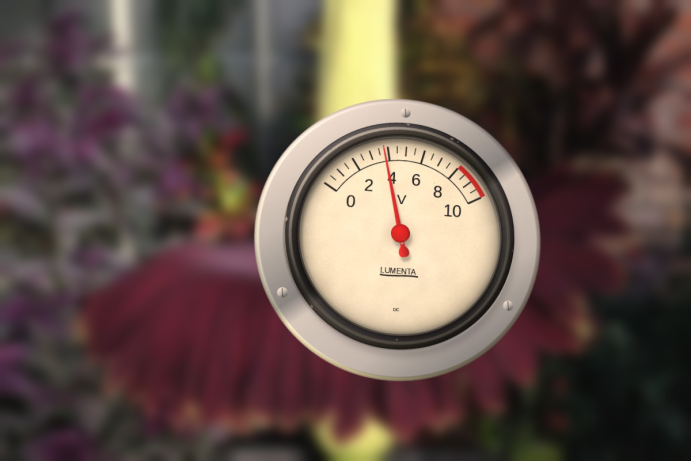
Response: 3.75 V
